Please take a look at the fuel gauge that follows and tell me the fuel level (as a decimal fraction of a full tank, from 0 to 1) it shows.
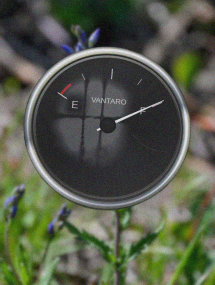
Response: 1
